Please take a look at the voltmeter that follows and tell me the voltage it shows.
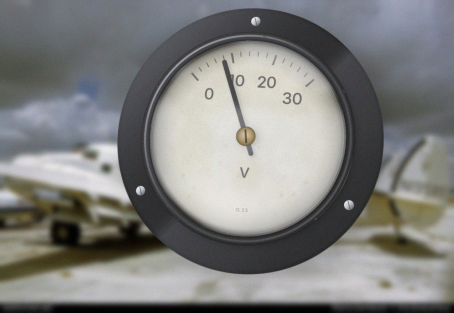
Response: 8 V
